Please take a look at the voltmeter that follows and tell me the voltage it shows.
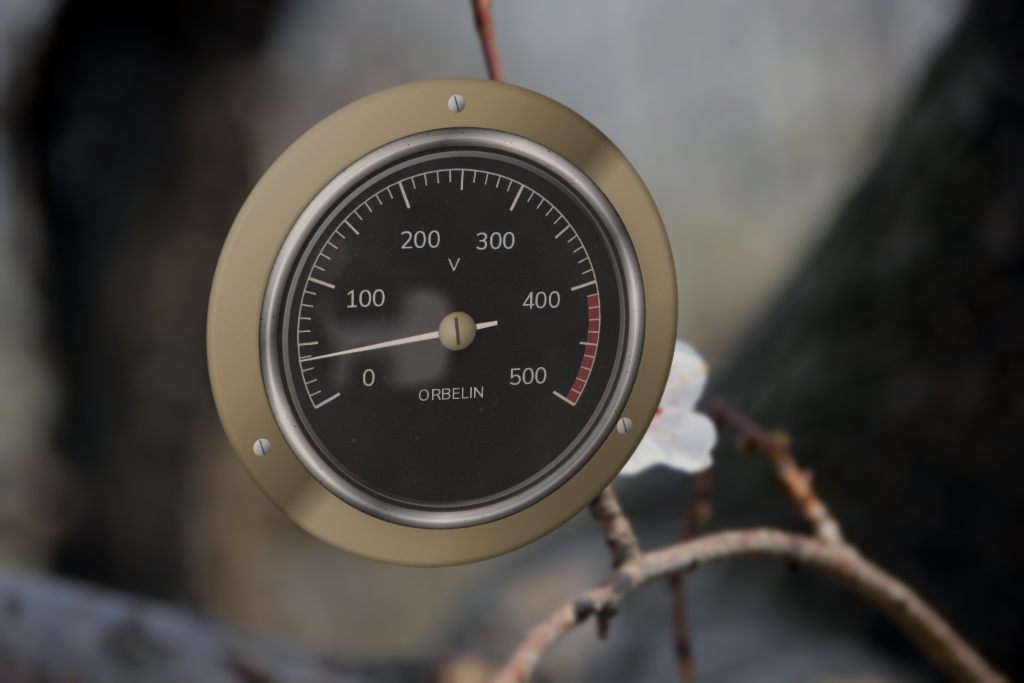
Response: 40 V
